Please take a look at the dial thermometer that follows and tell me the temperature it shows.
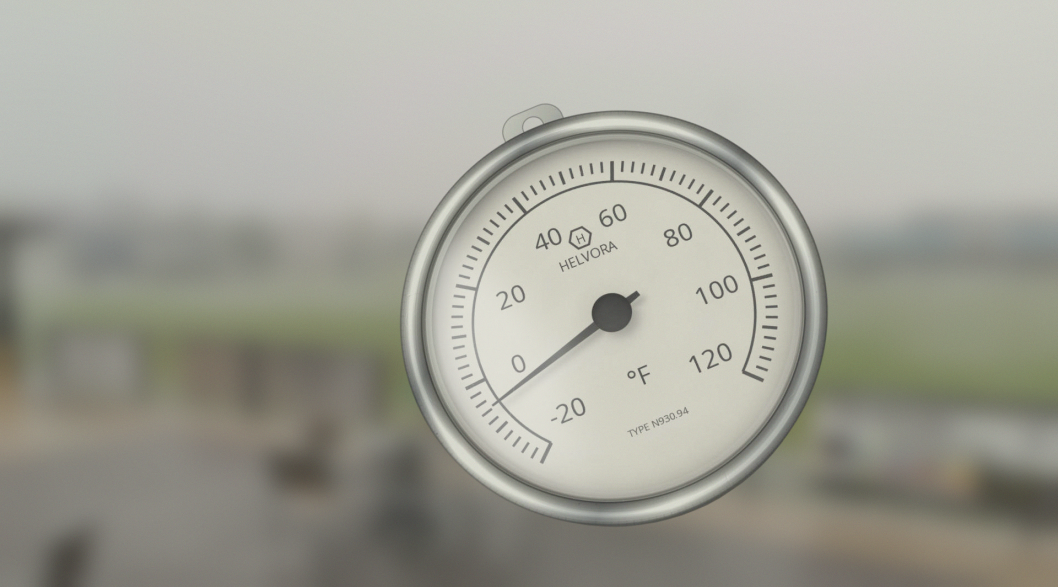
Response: -6 °F
